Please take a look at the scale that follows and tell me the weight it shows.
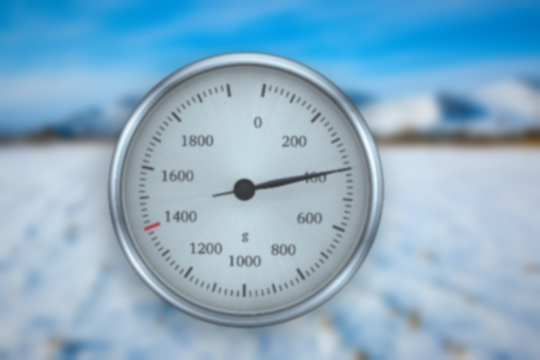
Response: 400 g
